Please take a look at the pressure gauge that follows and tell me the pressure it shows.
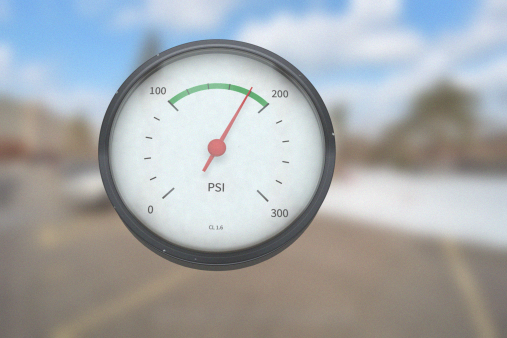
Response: 180 psi
